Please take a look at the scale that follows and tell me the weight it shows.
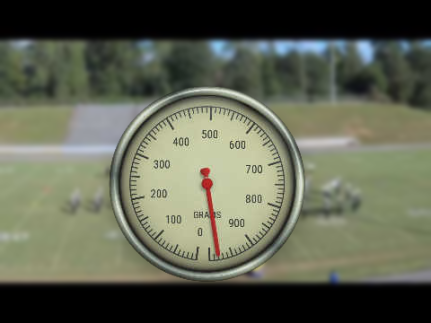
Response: 980 g
